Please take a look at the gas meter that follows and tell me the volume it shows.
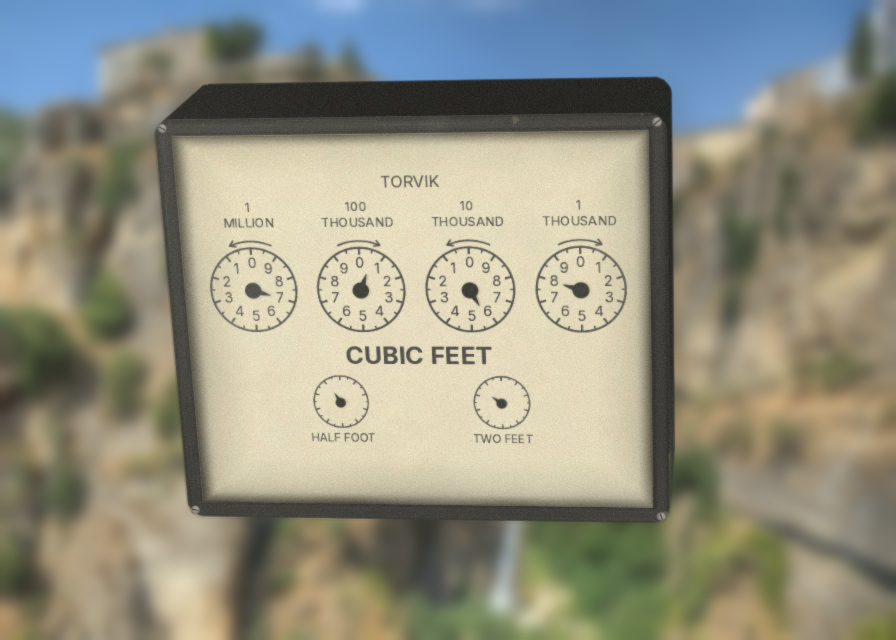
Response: 705800 ft³
